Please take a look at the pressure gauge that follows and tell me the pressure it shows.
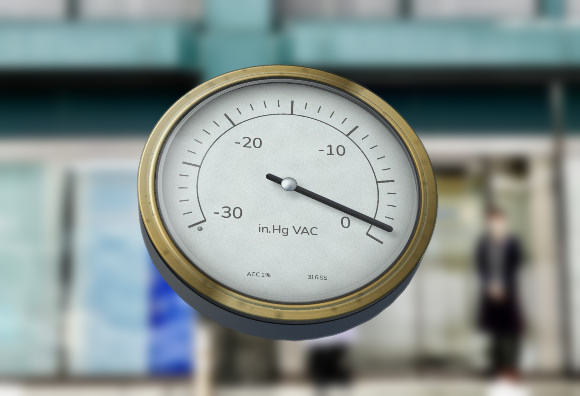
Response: -1 inHg
